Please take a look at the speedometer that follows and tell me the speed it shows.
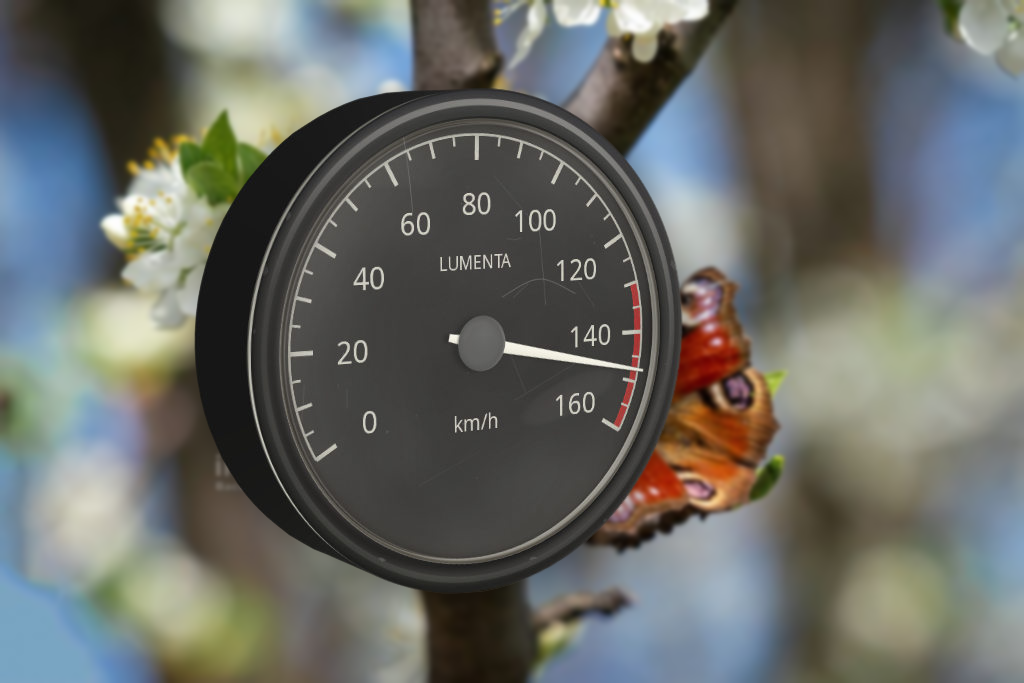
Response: 147.5 km/h
